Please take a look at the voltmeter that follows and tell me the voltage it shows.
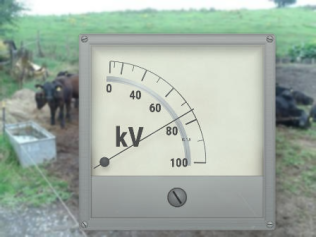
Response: 75 kV
